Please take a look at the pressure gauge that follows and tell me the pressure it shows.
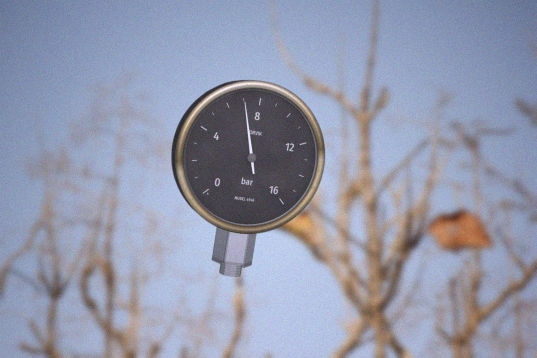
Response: 7 bar
